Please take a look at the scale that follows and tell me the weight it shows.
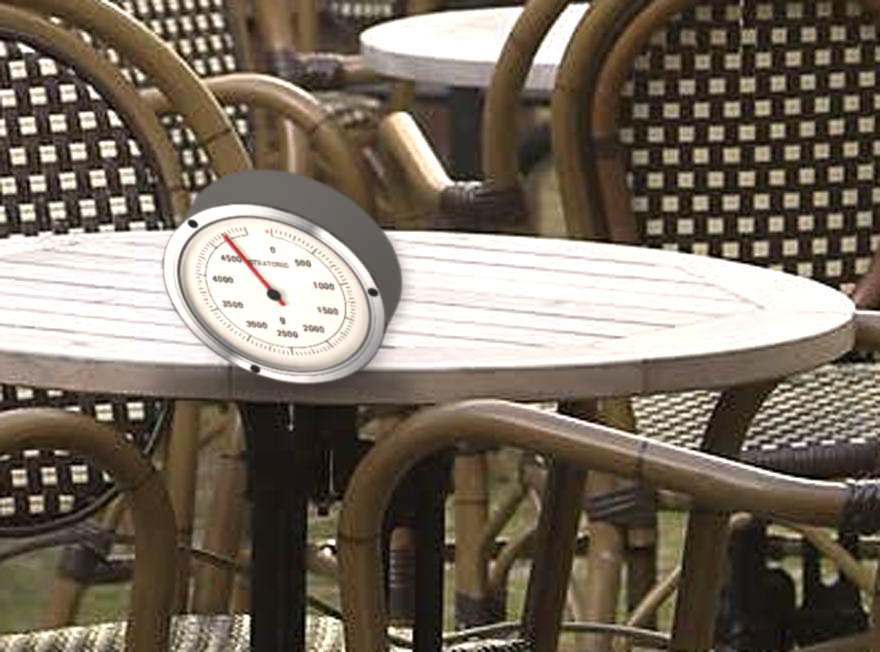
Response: 4750 g
